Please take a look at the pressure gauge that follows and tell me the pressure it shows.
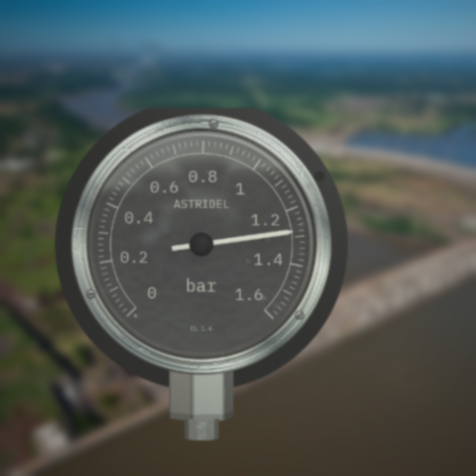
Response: 1.28 bar
